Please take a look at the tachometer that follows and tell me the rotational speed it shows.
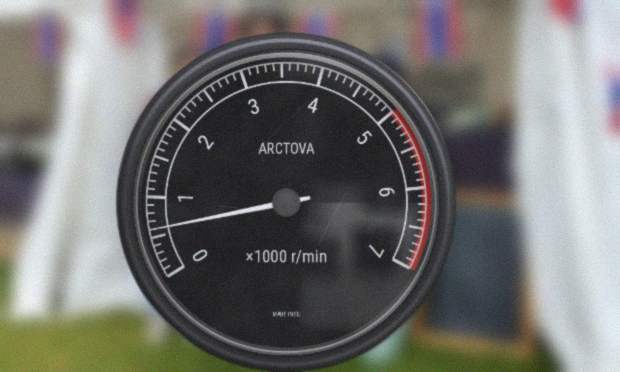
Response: 600 rpm
